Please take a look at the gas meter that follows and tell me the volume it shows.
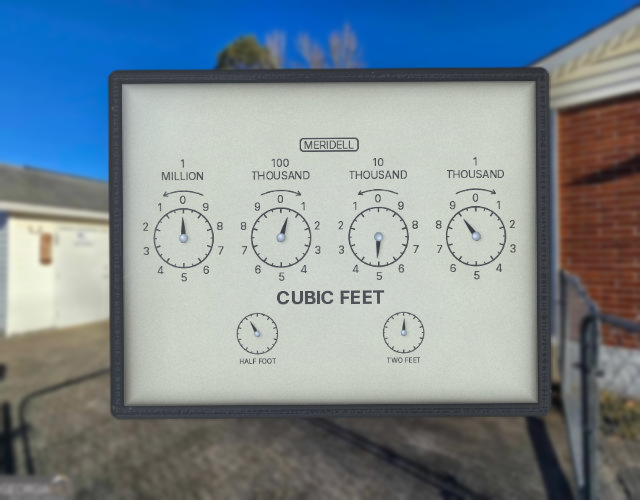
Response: 4900 ft³
